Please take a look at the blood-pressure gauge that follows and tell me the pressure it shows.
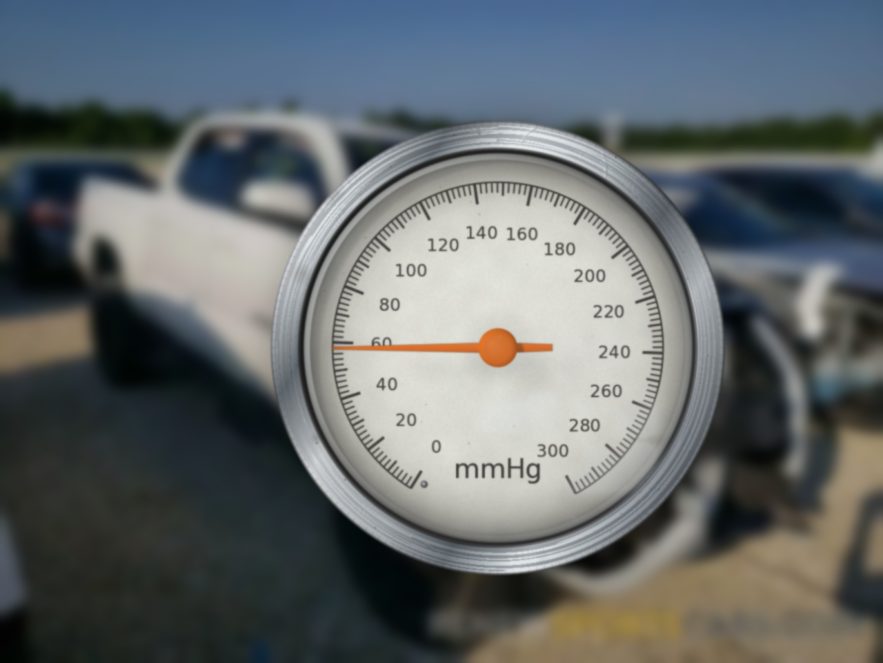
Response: 58 mmHg
